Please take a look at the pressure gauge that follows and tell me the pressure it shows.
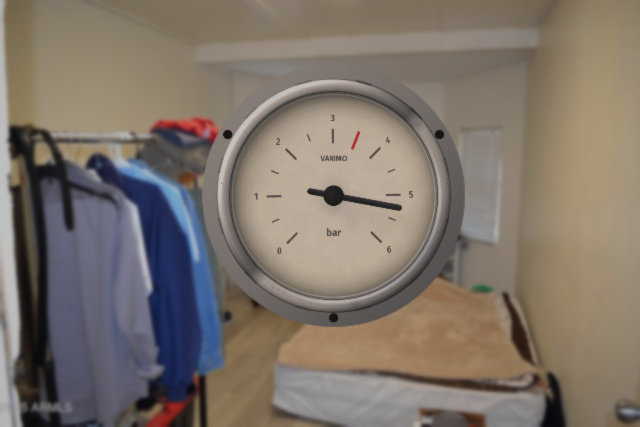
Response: 5.25 bar
